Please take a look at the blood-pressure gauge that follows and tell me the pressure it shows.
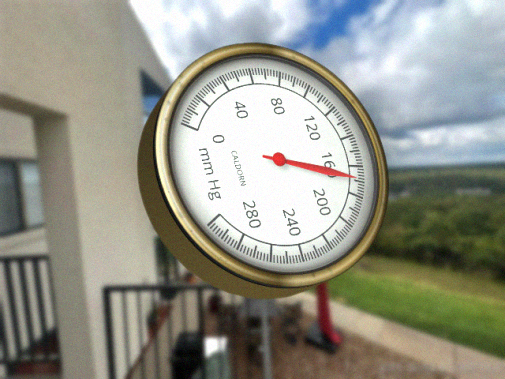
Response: 170 mmHg
